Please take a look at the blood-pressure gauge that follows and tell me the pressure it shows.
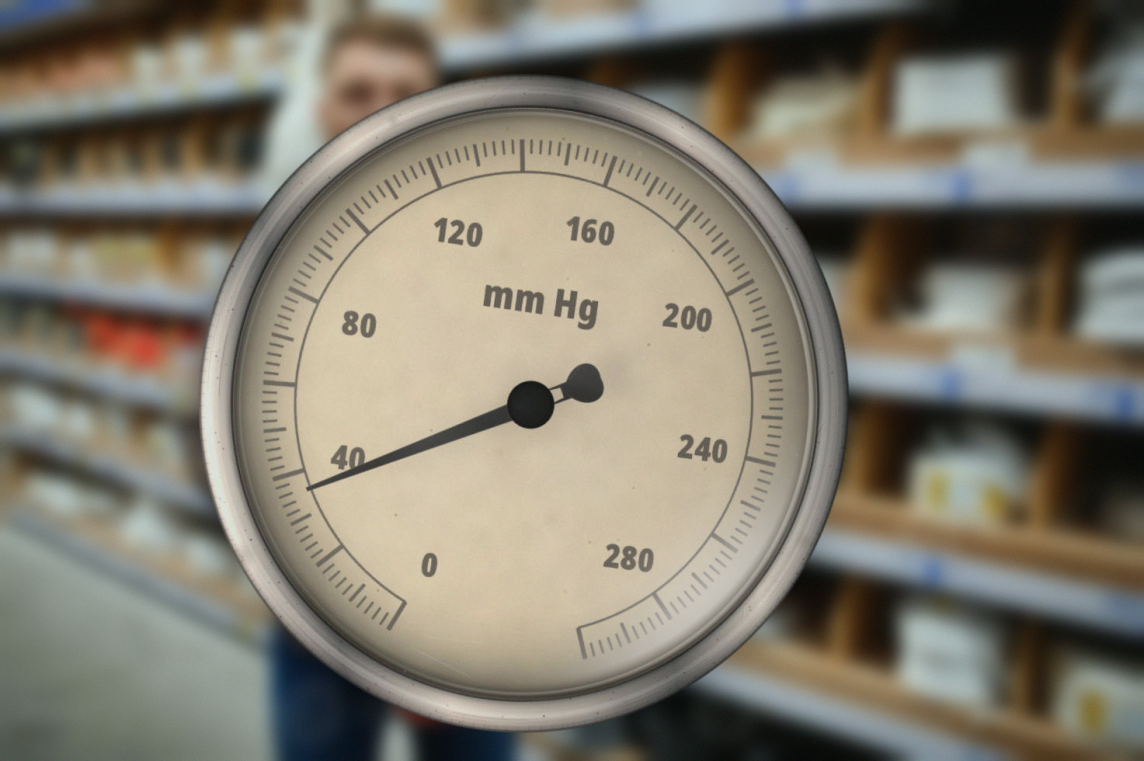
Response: 36 mmHg
